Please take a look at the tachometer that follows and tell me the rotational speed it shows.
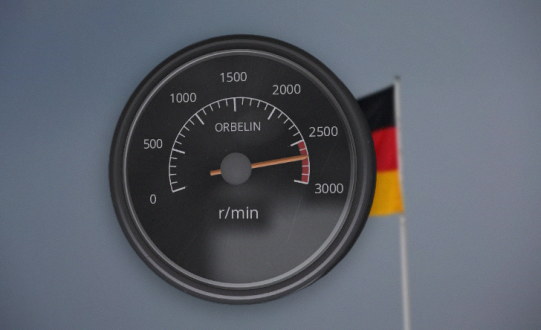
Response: 2700 rpm
